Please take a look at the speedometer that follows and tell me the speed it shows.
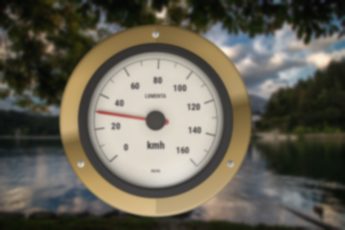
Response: 30 km/h
